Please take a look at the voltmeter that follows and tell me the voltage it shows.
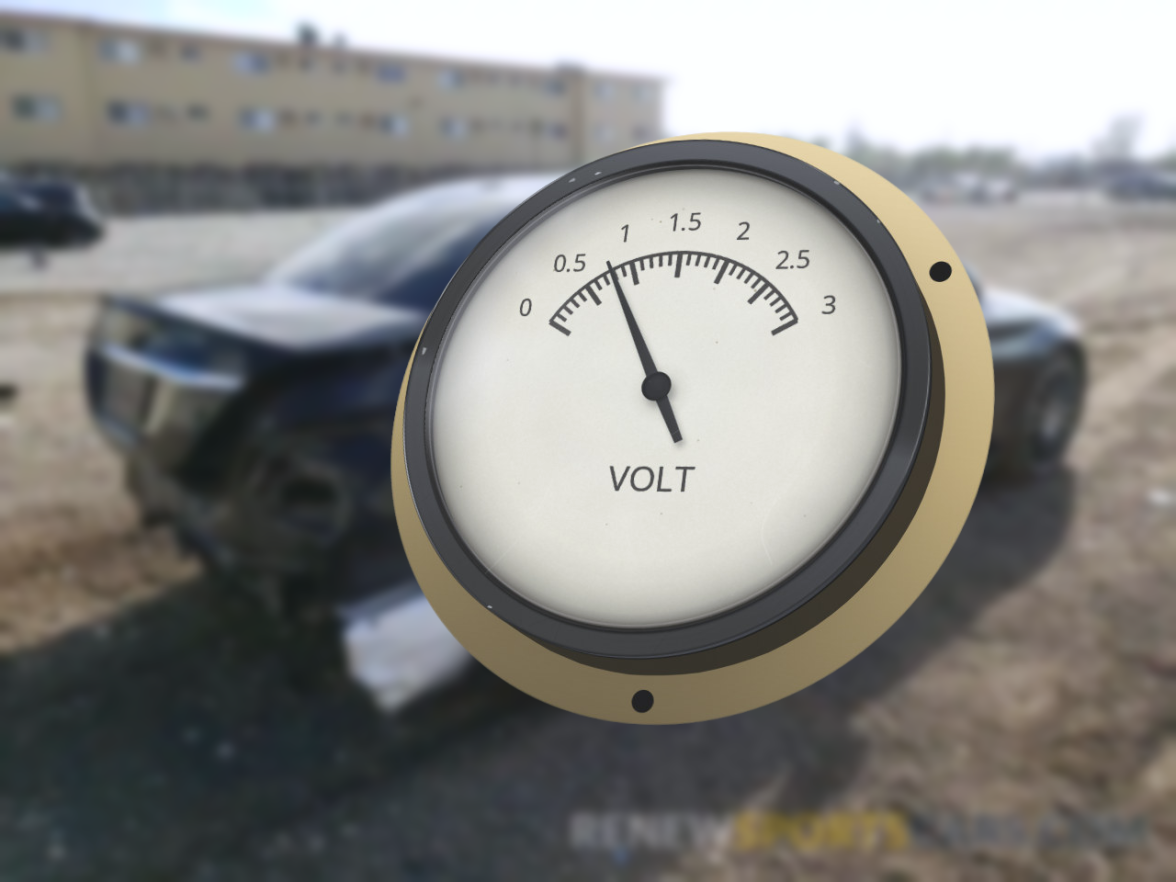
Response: 0.8 V
